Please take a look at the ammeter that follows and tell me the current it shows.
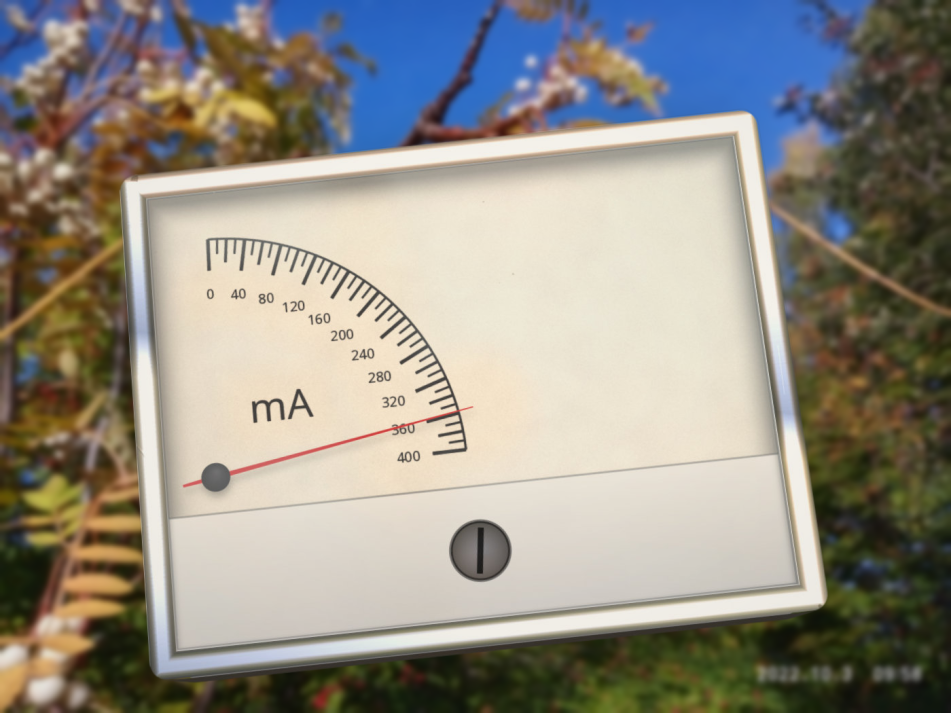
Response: 360 mA
